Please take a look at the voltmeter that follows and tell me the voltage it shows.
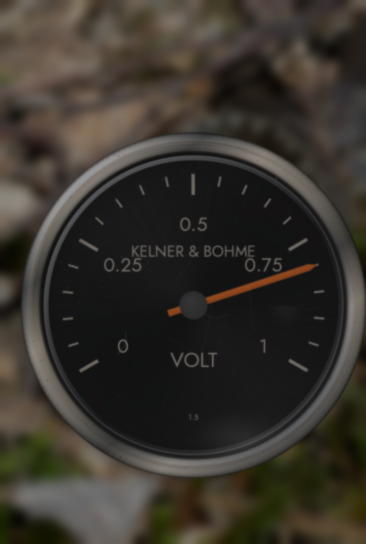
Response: 0.8 V
